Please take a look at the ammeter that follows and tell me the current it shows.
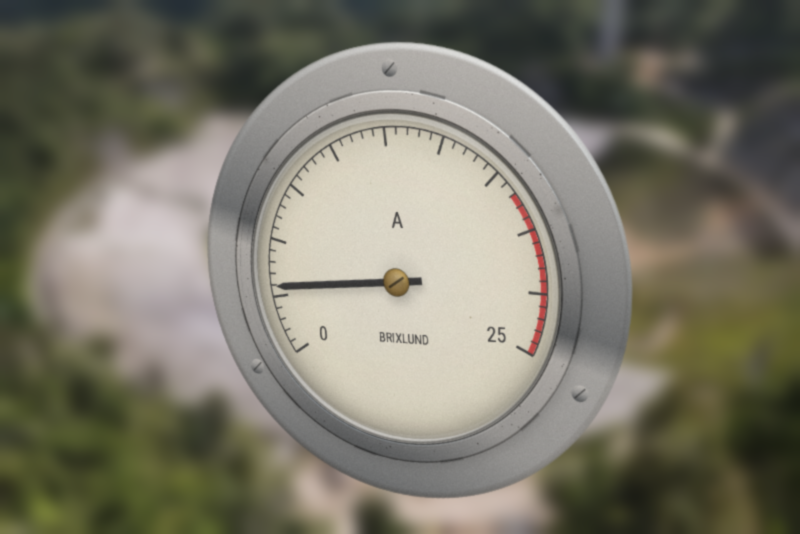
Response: 3 A
